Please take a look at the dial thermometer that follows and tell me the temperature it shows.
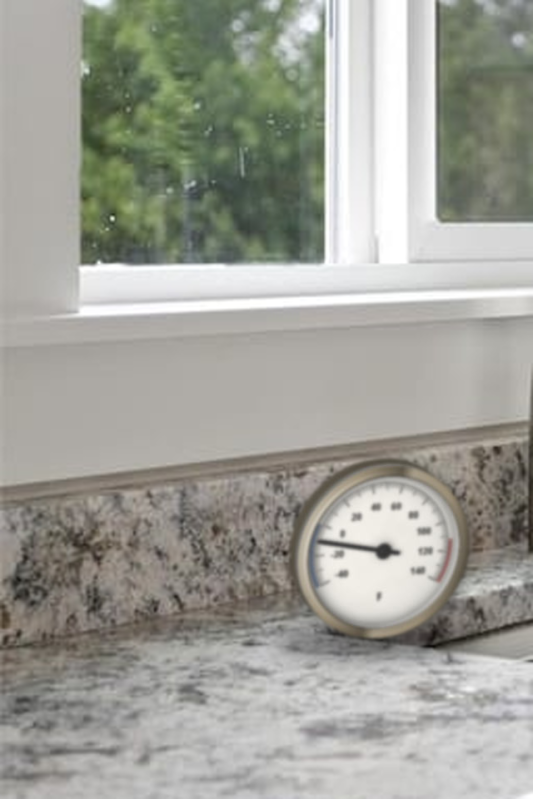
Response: -10 °F
